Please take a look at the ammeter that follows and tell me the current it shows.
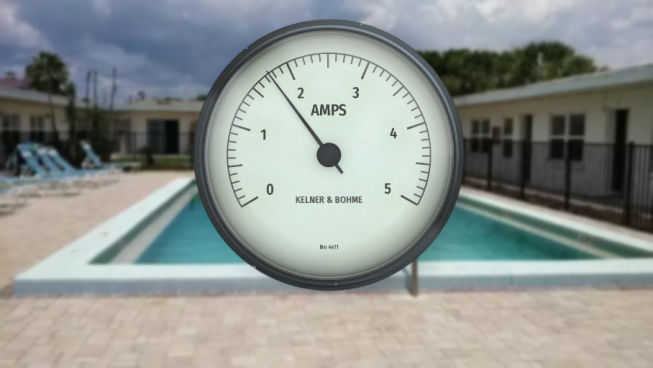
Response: 1.75 A
